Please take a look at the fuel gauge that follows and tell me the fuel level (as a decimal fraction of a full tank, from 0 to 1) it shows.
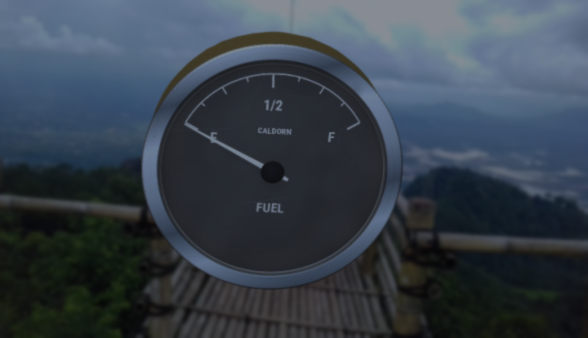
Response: 0
